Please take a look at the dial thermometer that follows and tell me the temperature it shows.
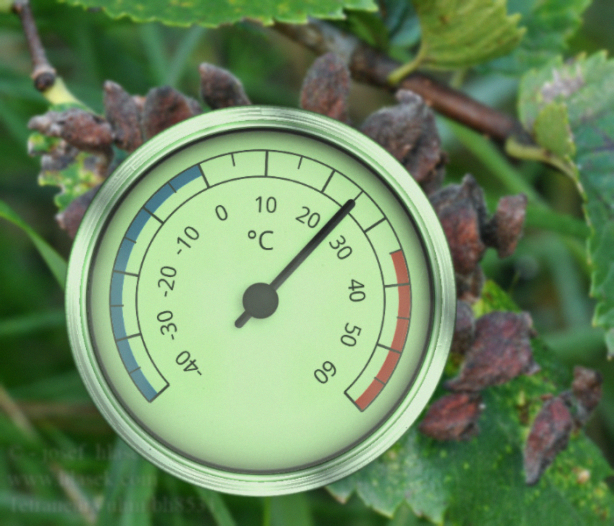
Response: 25 °C
